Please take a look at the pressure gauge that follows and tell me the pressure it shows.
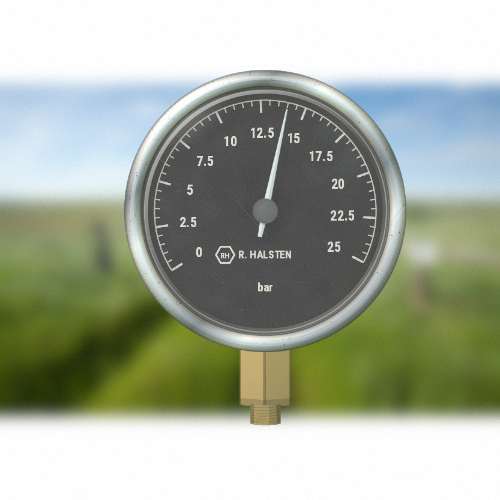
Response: 14 bar
